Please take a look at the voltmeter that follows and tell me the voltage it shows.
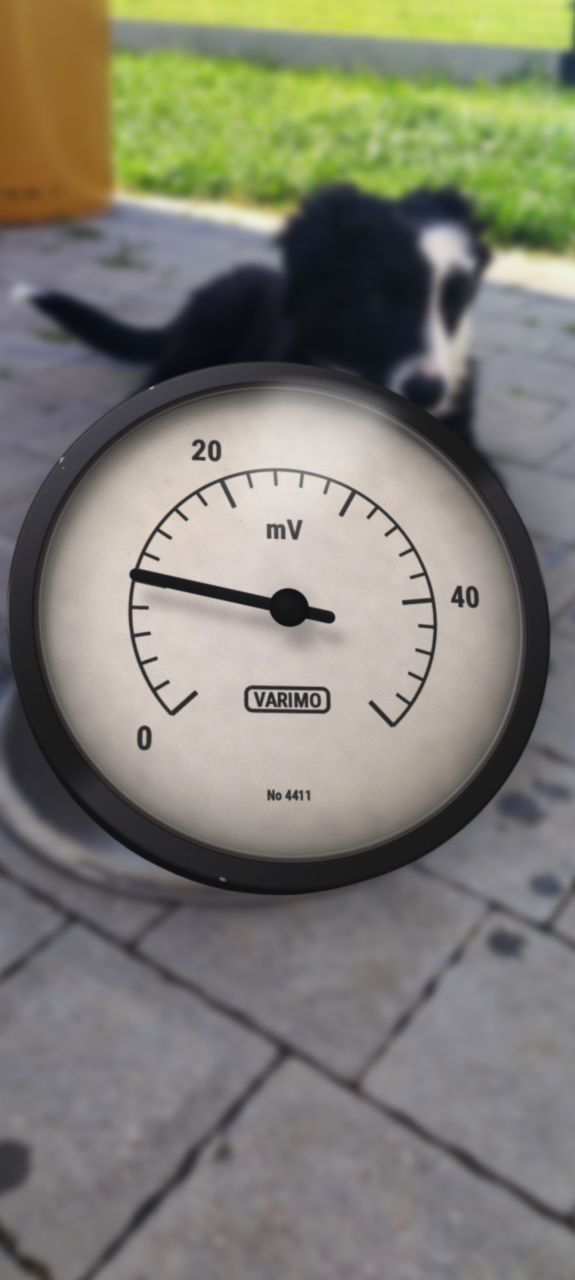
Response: 10 mV
